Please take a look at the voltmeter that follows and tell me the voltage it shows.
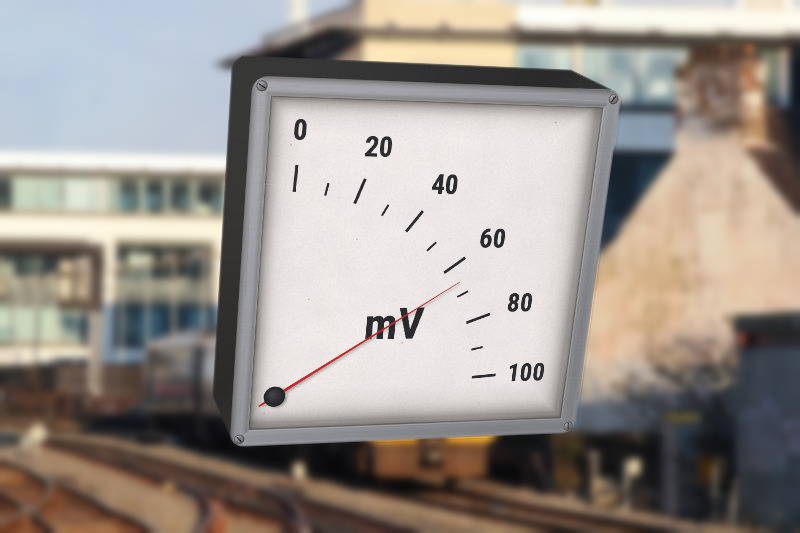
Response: 65 mV
